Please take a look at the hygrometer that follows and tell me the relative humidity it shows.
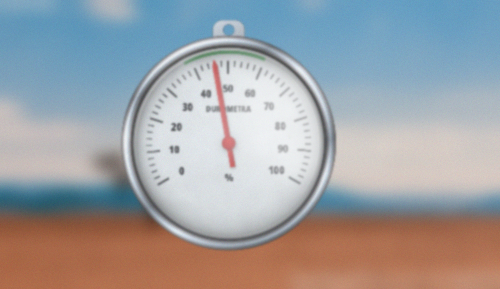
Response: 46 %
